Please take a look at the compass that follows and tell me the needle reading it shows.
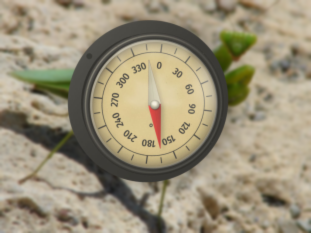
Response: 165 °
